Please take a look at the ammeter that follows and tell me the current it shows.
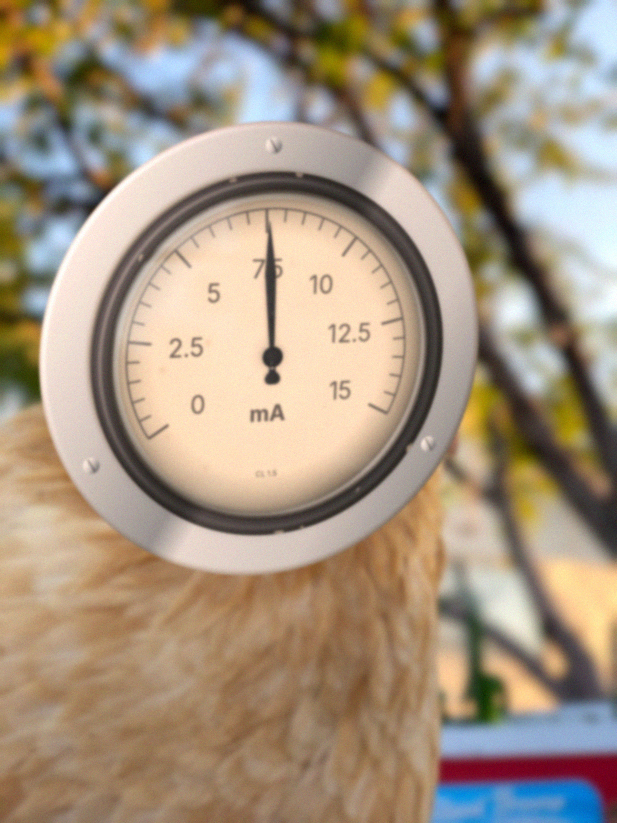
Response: 7.5 mA
